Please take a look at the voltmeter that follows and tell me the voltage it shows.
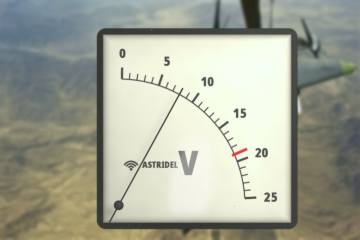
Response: 8 V
